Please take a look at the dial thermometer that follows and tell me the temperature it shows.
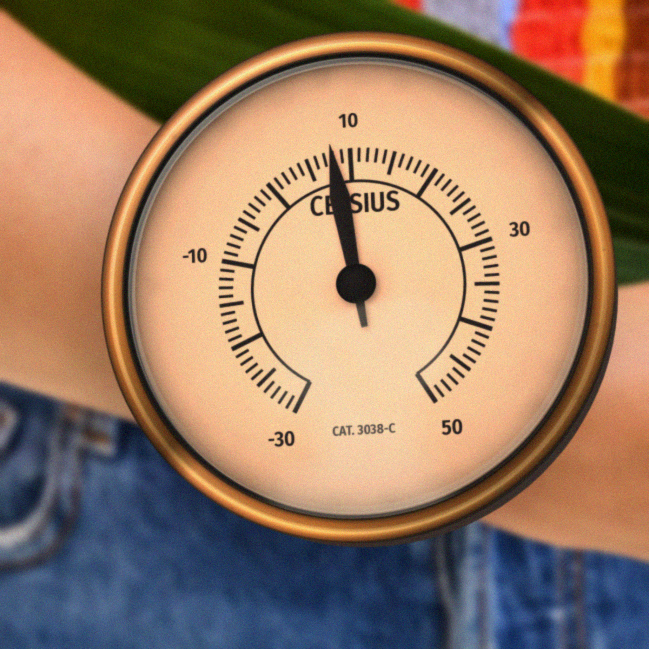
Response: 8 °C
